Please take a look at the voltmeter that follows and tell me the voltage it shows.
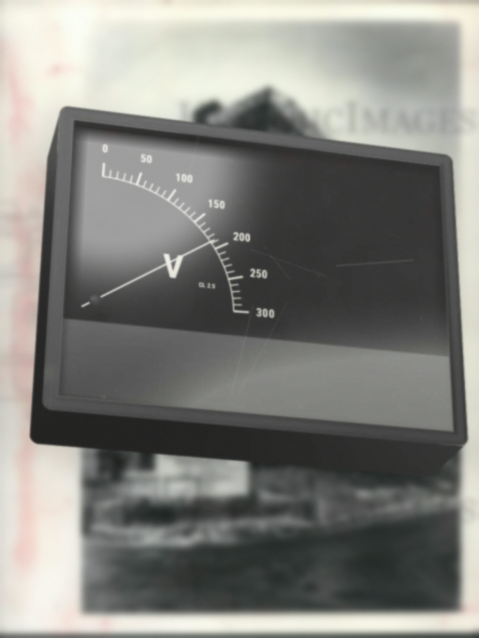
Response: 190 V
